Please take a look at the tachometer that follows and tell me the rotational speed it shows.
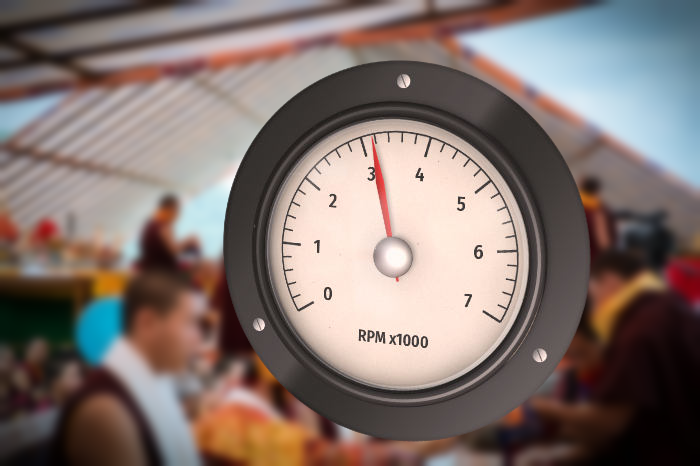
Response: 3200 rpm
